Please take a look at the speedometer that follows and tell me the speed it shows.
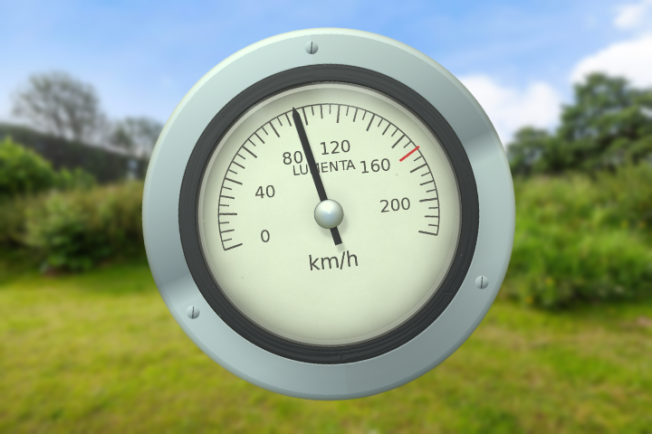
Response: 95 km/h
